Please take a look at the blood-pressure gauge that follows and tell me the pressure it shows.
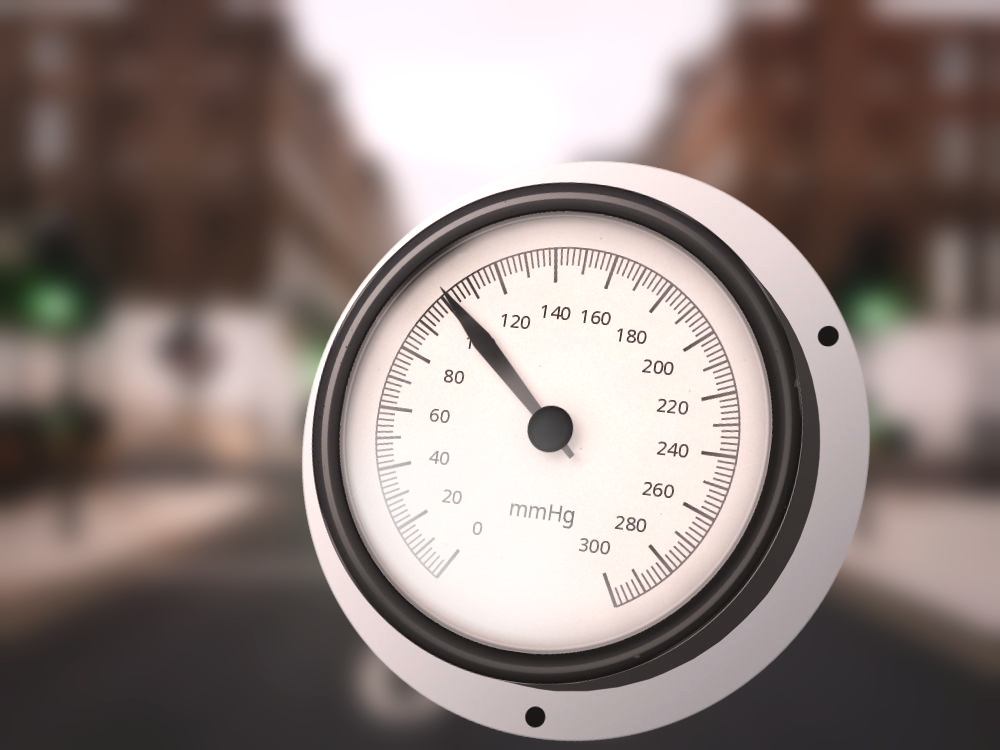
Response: 102 mmHg
